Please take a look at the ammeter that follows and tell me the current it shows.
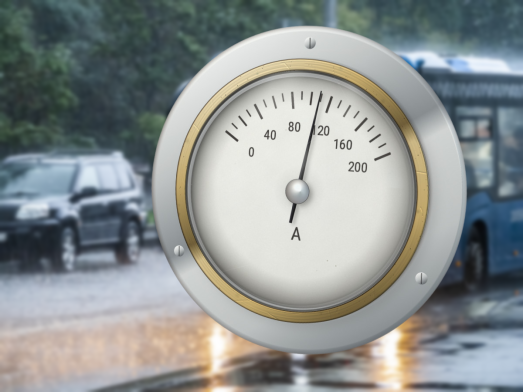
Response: 110 A
